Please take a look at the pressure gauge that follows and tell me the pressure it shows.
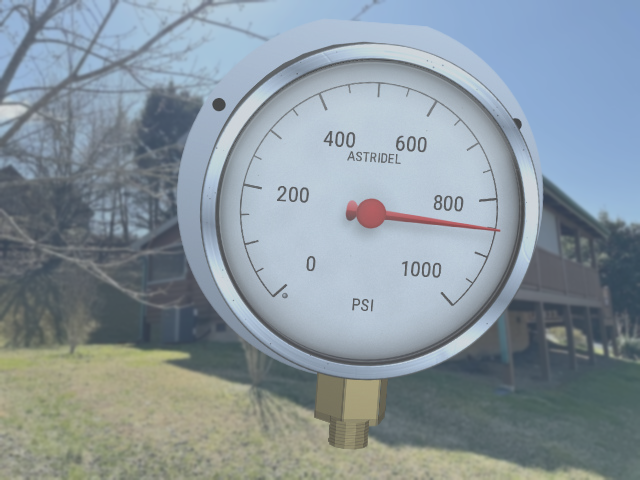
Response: 850 psi
